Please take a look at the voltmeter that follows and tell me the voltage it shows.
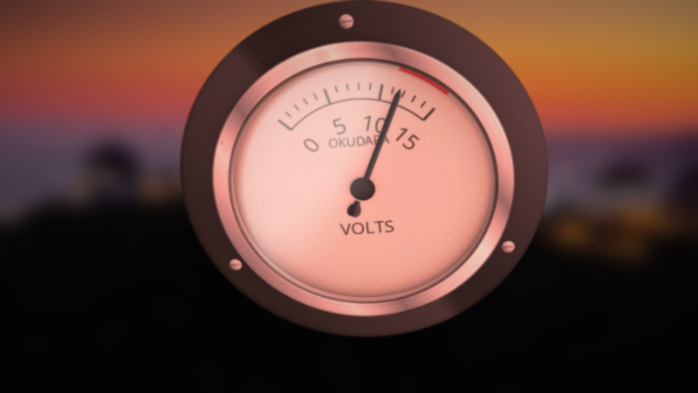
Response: 11.5 V
